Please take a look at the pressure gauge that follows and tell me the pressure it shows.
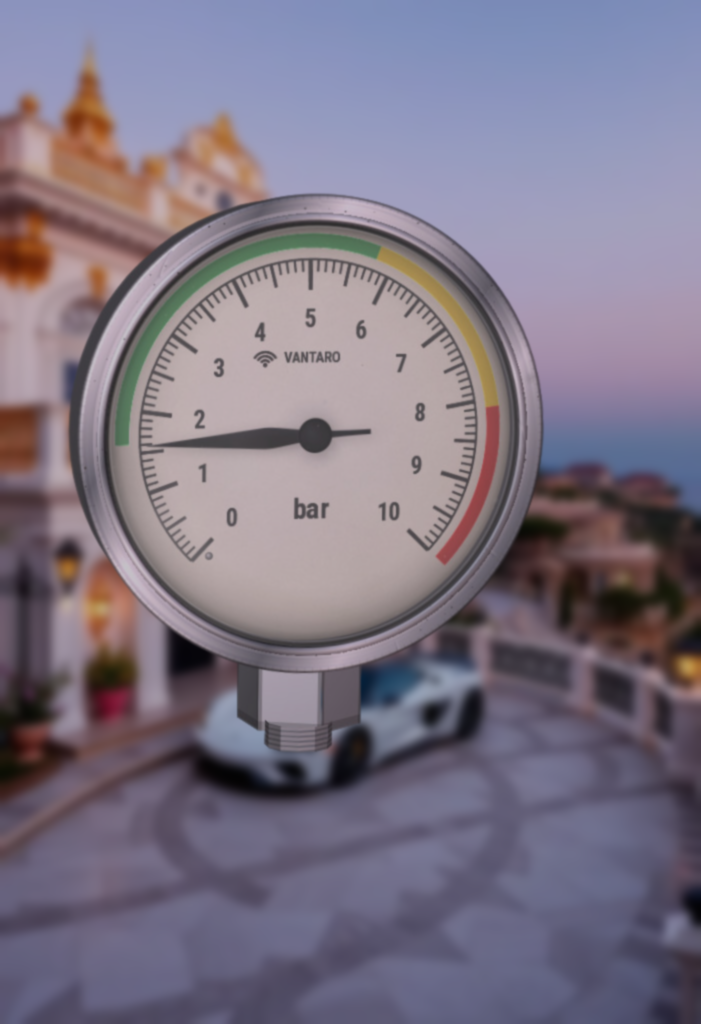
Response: 1.6 bar
